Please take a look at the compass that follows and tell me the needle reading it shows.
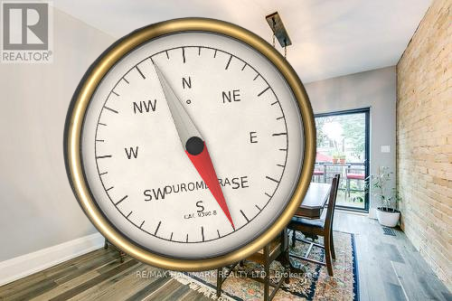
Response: 160 °
